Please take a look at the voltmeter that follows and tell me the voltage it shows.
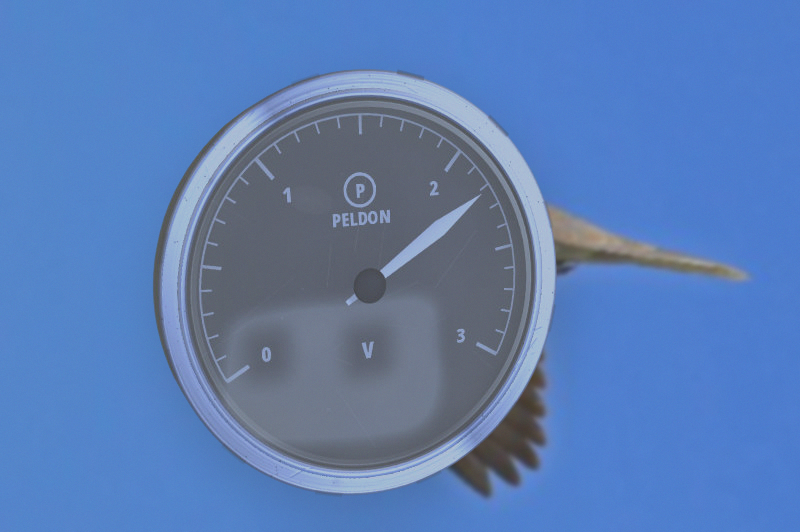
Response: 2.2 V
